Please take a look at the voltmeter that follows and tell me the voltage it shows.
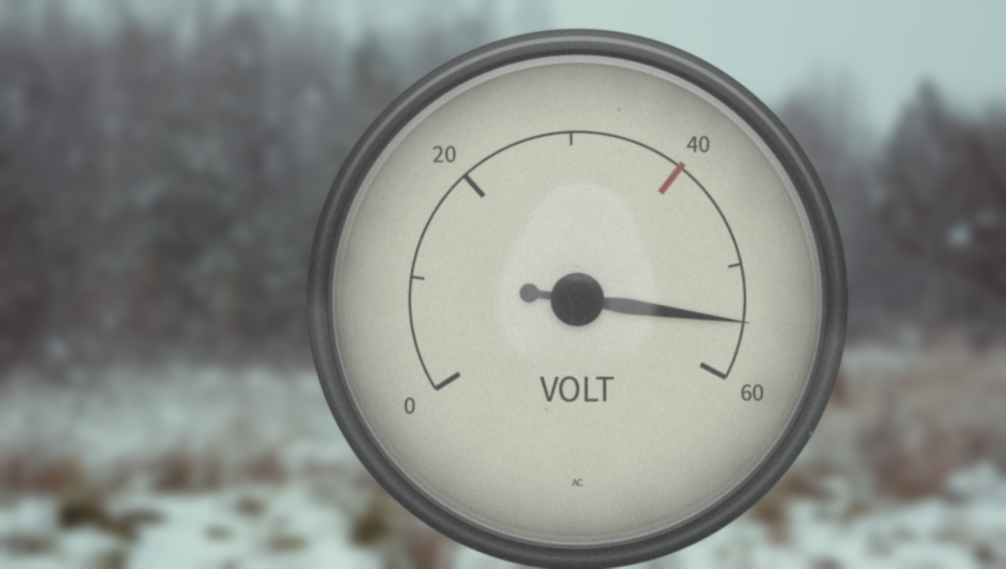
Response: 55 V
